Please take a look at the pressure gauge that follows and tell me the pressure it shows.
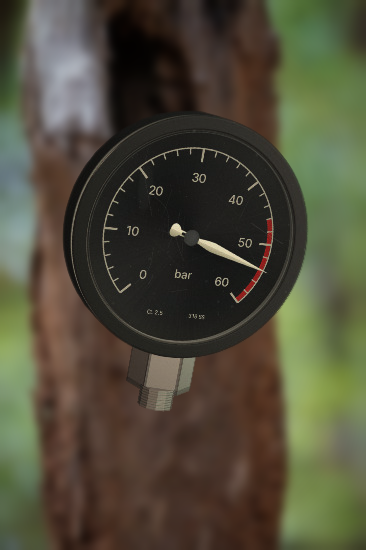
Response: 54 bar
